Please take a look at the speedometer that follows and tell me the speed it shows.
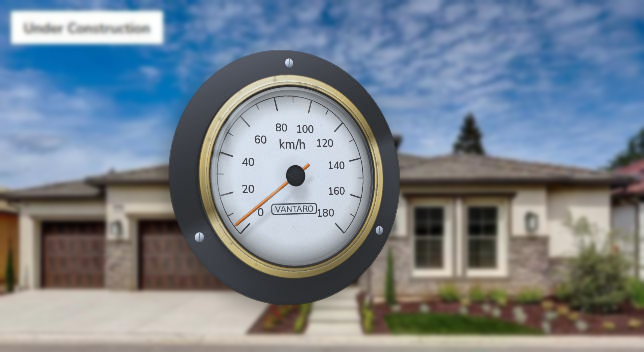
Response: 5 km/h
